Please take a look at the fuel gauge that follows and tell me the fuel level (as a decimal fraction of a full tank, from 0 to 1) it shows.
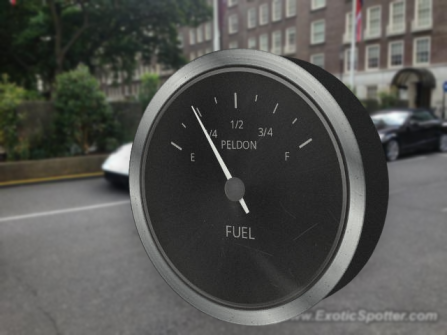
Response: 0.25
